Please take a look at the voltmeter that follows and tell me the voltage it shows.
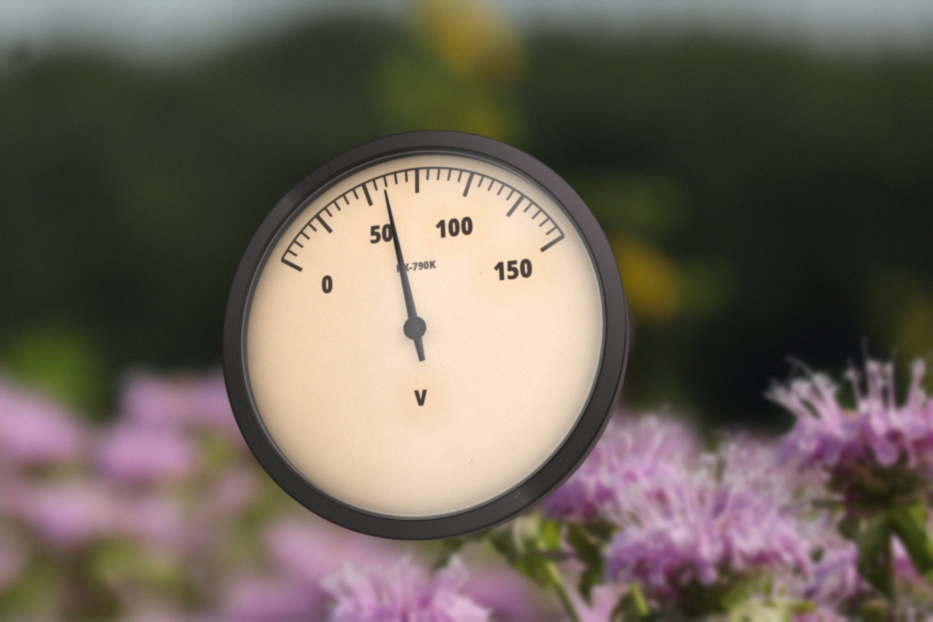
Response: 60 V
